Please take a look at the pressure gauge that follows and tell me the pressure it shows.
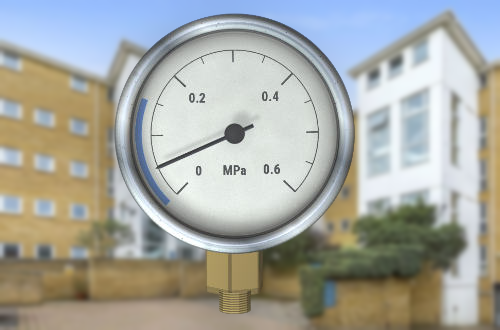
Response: 0.05 MPa
